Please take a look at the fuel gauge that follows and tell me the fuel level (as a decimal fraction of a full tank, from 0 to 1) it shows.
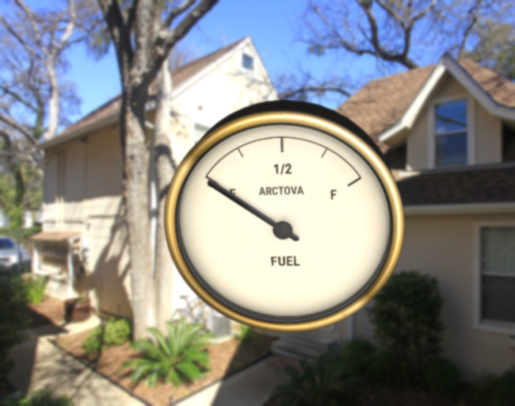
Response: 0
